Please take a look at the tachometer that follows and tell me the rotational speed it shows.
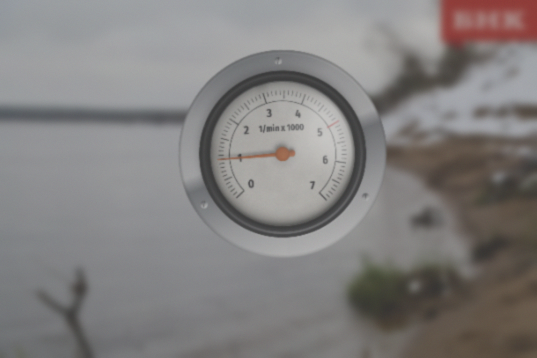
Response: 1000 rpm
